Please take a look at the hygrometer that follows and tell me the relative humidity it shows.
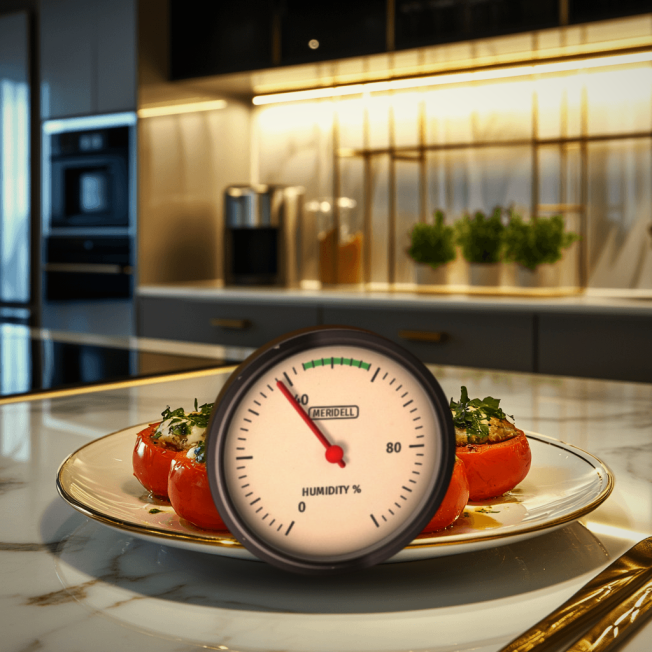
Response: 38 %
